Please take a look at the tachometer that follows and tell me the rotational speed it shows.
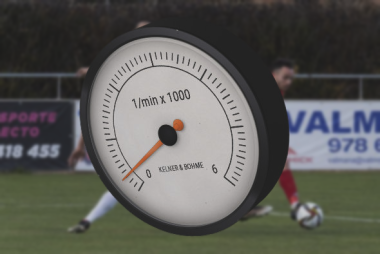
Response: 300 rpm
